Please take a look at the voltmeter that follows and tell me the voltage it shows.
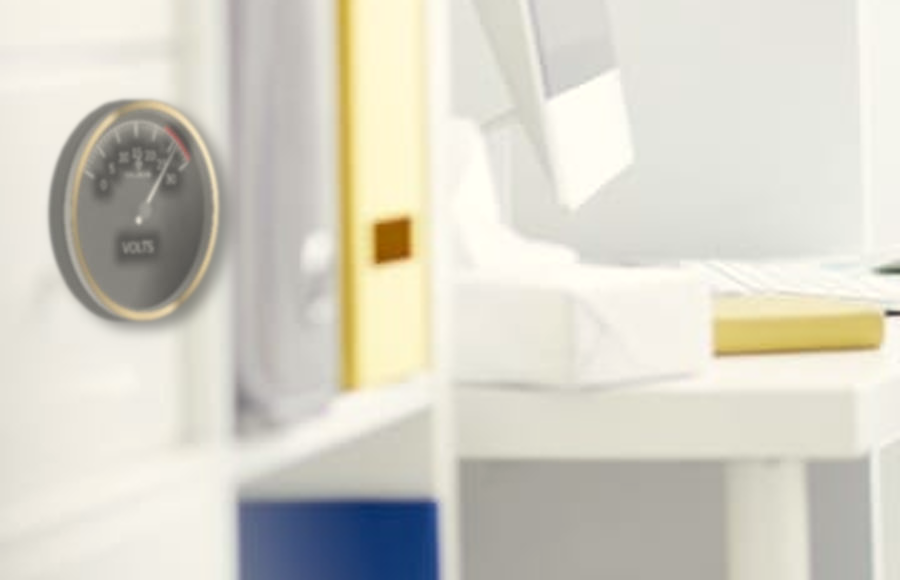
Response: 25 V
